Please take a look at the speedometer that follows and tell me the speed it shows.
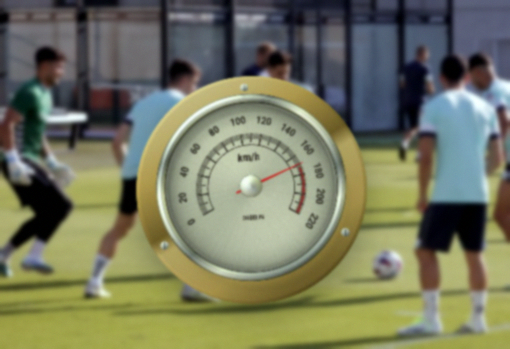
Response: 170 km/h
